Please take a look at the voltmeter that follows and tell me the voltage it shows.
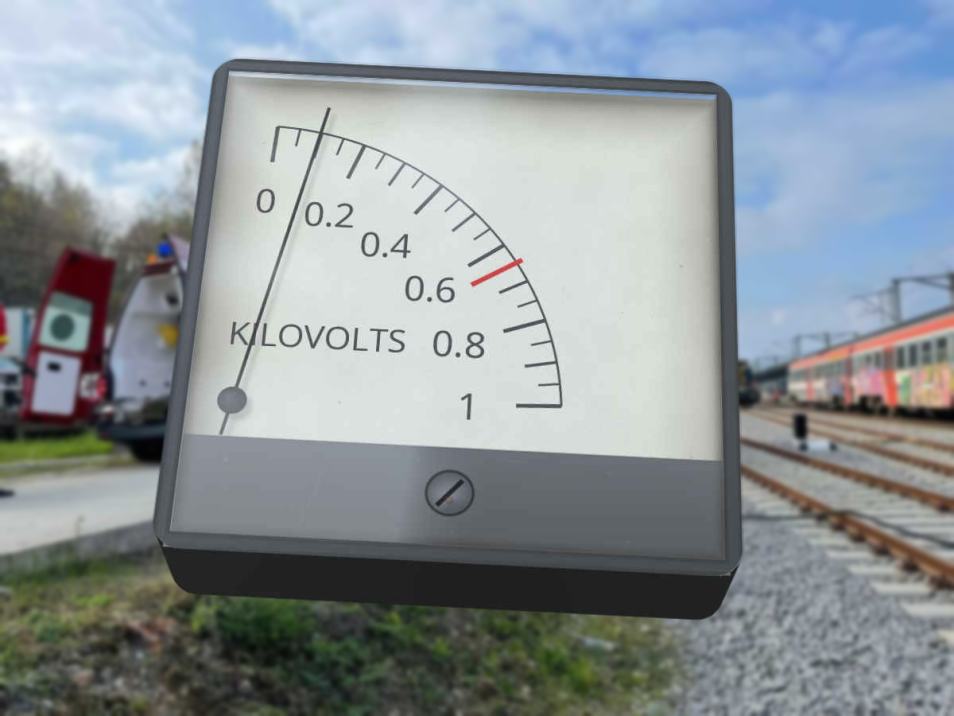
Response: 0.1 kV
